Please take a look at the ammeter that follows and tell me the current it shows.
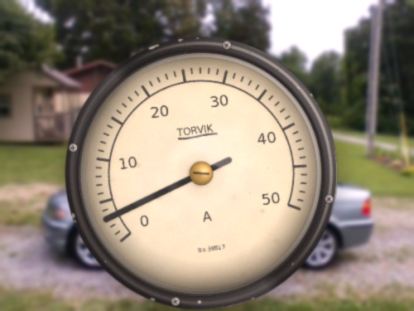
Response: 3 A
